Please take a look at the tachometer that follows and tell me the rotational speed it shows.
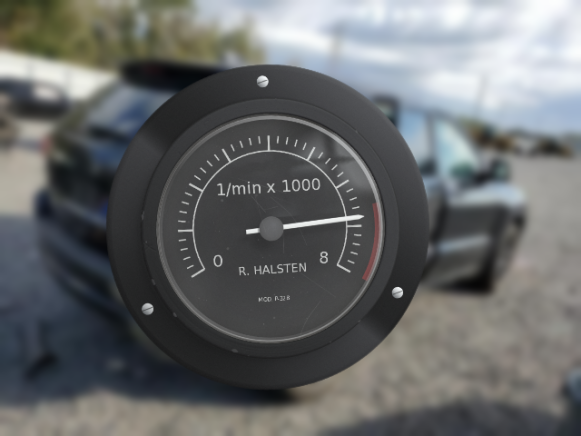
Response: 6800 rpm
